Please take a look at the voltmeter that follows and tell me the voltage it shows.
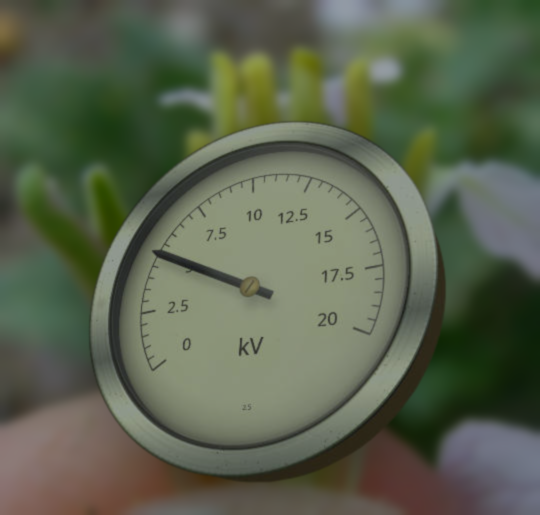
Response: 5 kV
